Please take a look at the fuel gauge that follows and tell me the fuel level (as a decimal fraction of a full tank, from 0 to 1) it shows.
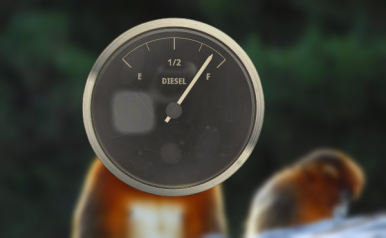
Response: 0.875
